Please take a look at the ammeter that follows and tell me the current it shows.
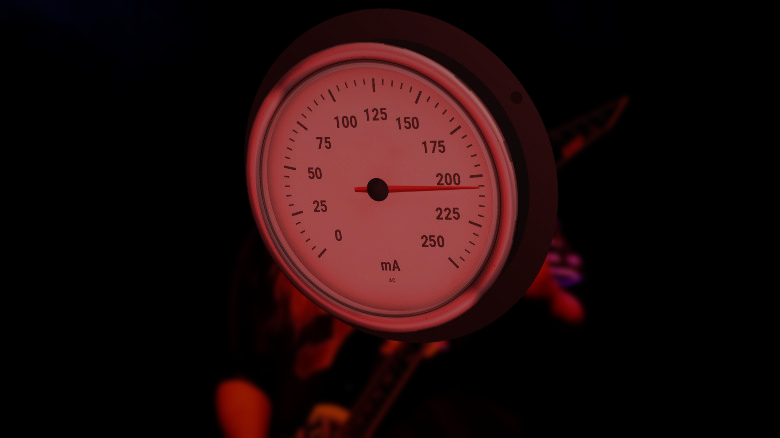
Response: 205 mA
